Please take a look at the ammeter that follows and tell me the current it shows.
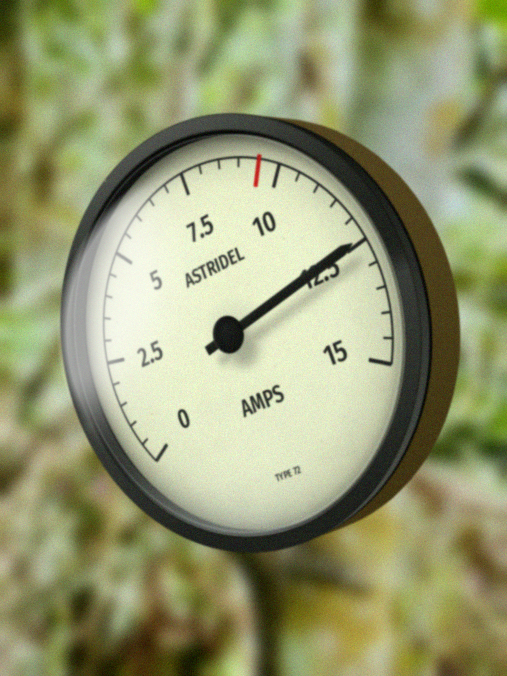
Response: 12.5 A
